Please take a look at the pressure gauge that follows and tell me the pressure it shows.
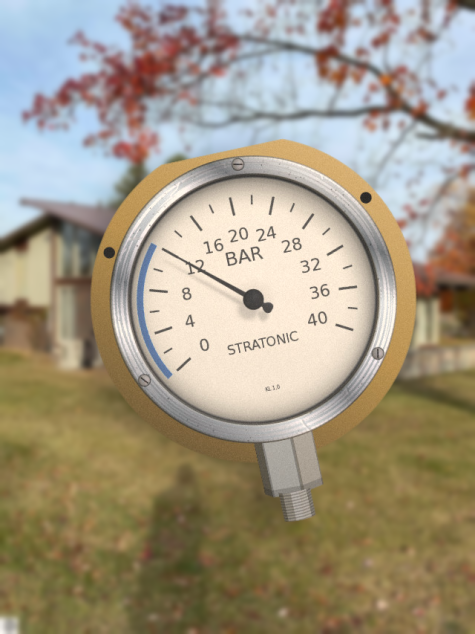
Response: 12 bar
